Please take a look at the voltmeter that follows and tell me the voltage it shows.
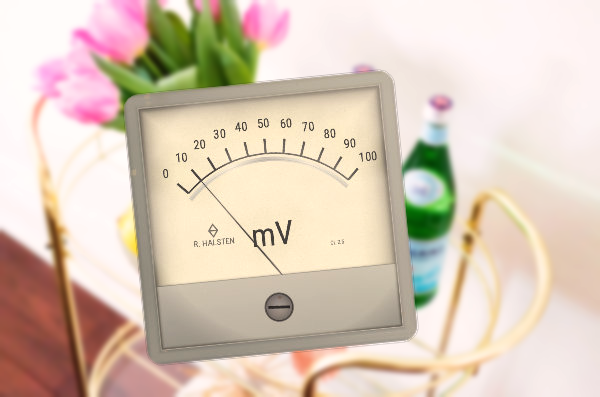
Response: 10 mV
